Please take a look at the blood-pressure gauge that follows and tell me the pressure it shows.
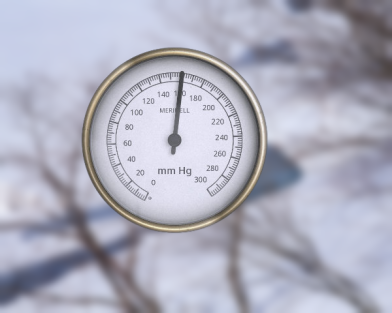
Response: 160 mmHg
